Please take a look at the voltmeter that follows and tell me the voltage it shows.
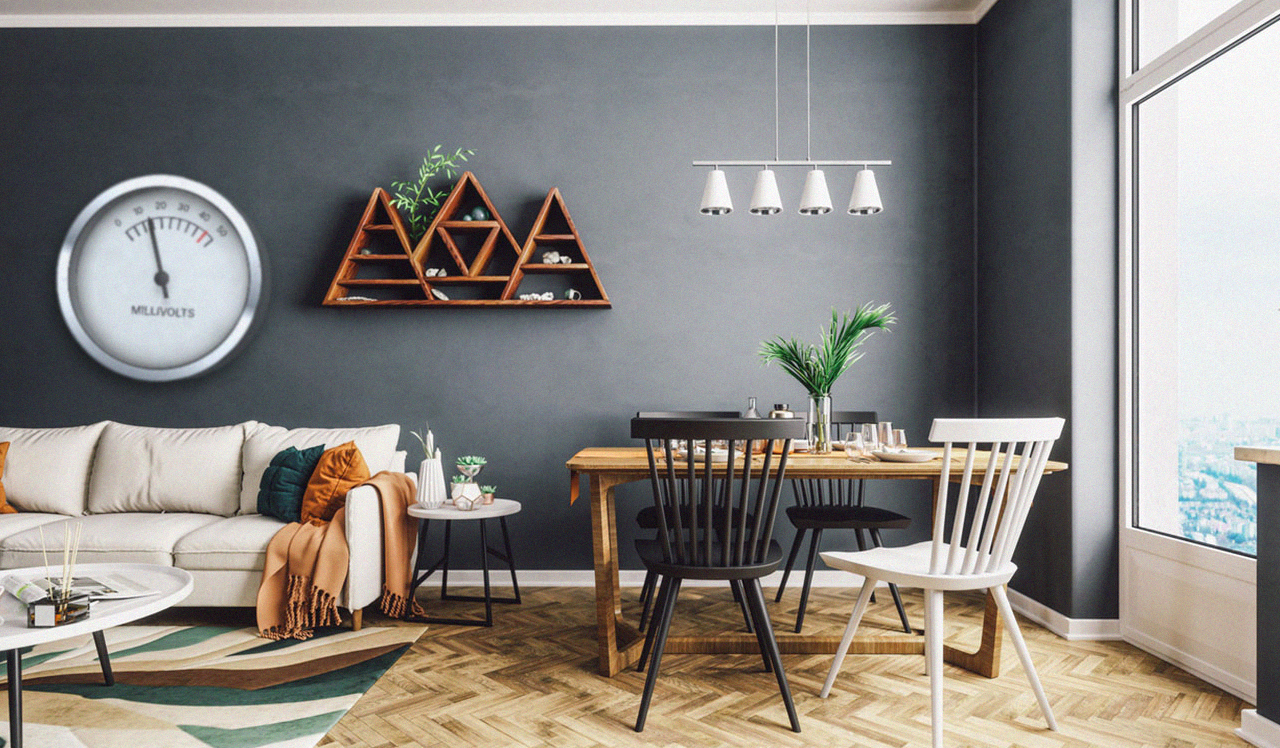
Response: 15 mV
